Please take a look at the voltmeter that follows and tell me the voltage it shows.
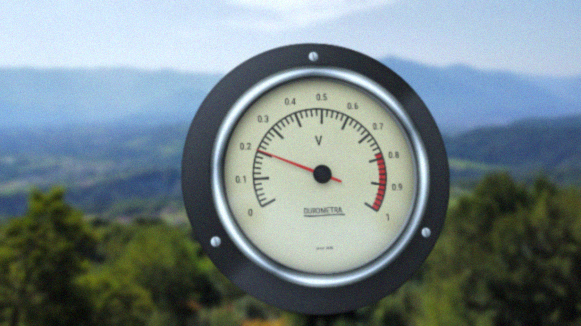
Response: 0.2 V
